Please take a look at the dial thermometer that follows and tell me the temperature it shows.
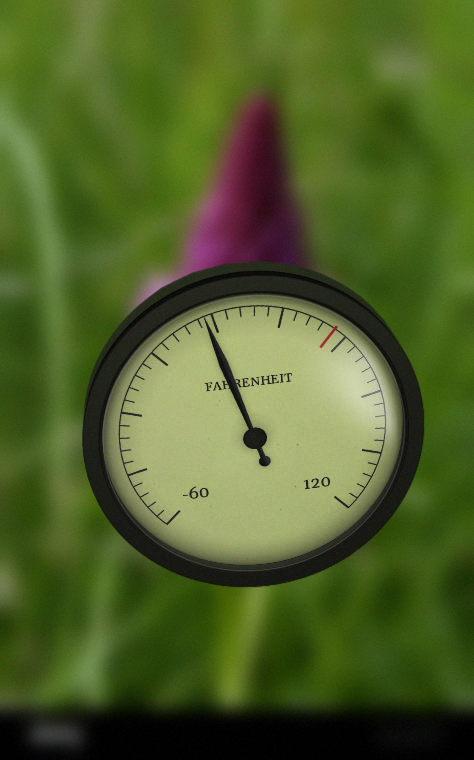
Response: 18 °F
